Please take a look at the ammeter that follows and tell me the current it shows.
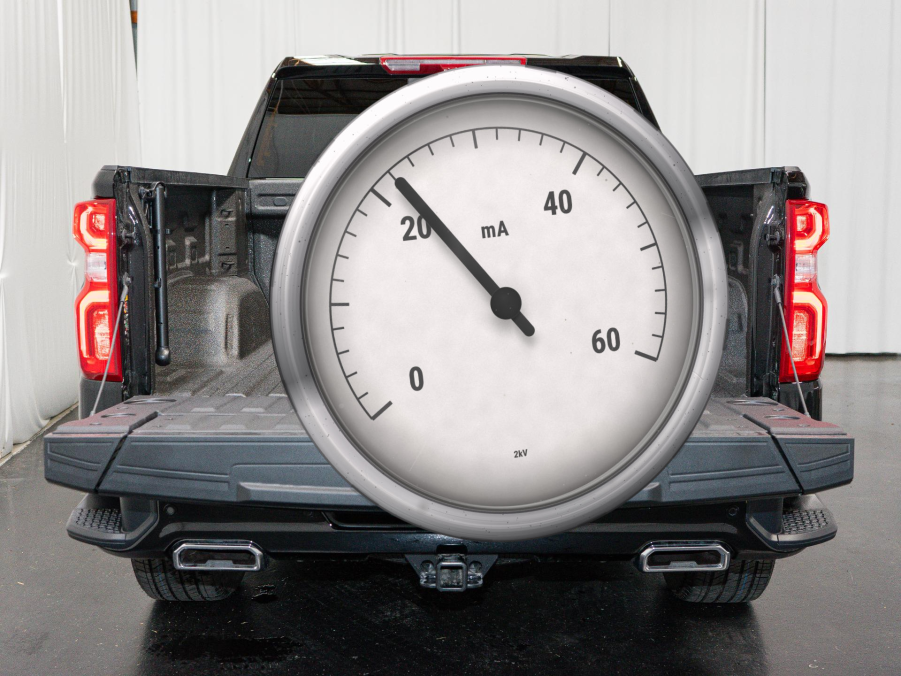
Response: 22 mA
